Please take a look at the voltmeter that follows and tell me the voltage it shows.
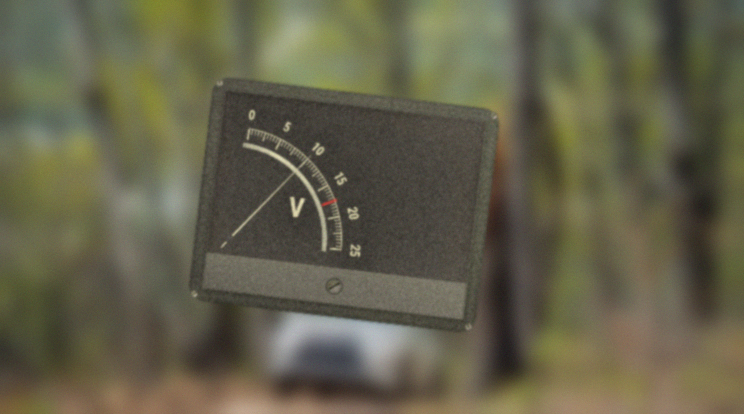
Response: 10 V
